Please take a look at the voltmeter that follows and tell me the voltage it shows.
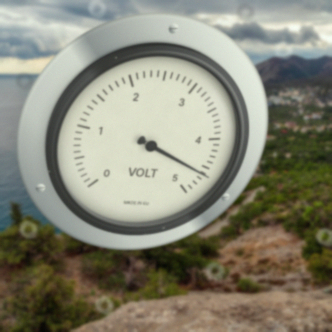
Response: 4.6 V
